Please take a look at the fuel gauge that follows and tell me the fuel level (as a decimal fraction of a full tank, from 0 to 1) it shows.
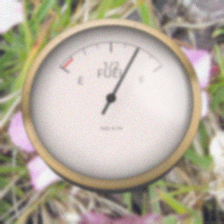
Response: 0.75
